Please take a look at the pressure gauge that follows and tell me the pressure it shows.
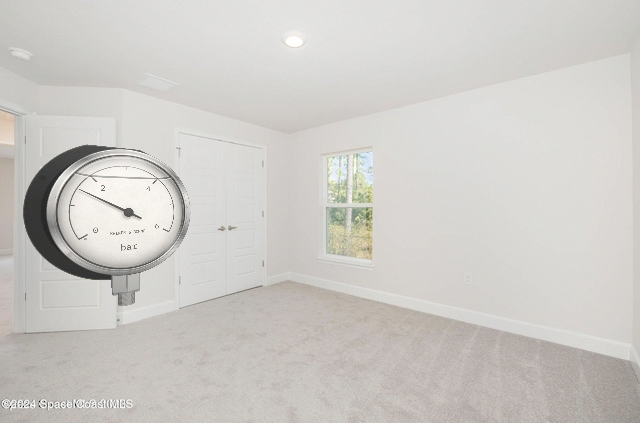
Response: 1.5 bar
